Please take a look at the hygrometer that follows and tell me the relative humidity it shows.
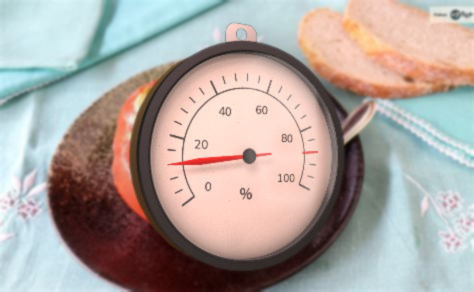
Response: 12 %
